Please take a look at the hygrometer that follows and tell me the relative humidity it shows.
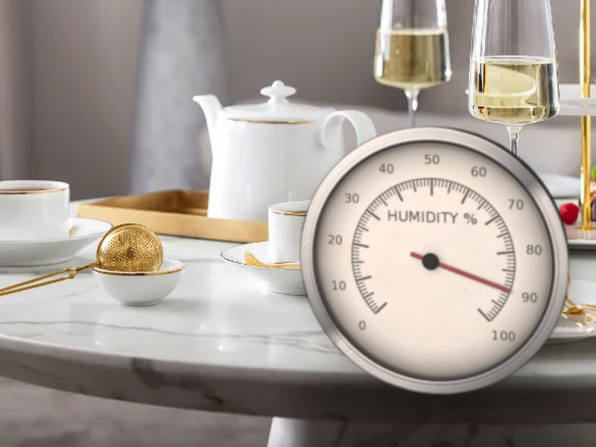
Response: 90 %
